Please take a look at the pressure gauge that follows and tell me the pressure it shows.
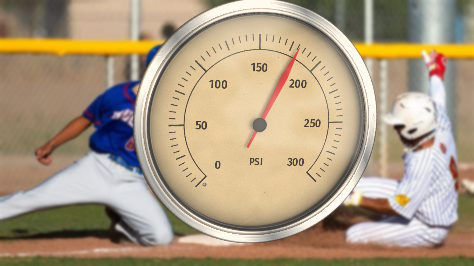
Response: 180 psi
